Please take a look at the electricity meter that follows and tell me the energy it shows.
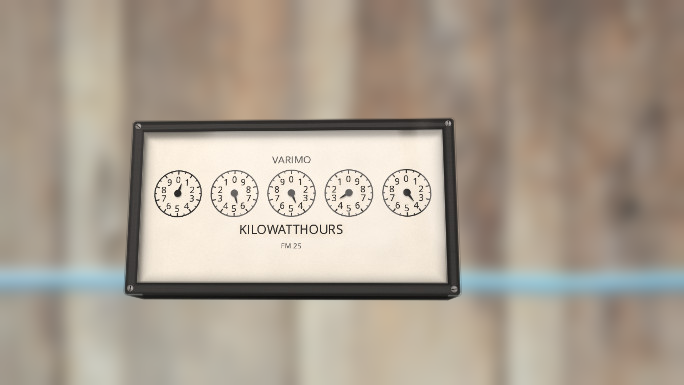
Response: 5434 kWh
